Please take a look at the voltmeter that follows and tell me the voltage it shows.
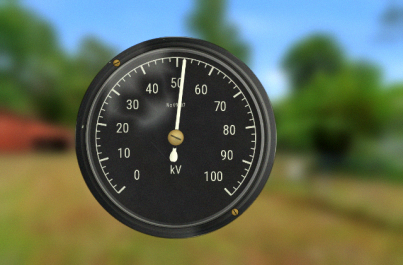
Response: 52 kV
